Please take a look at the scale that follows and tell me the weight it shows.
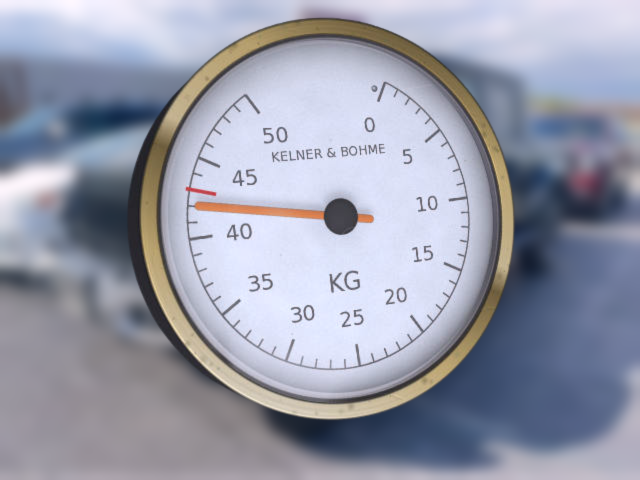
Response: 42 kg
